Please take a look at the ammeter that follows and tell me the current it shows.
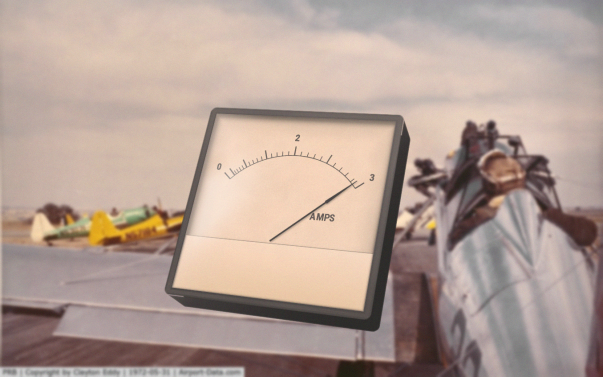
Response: 2.95 A
